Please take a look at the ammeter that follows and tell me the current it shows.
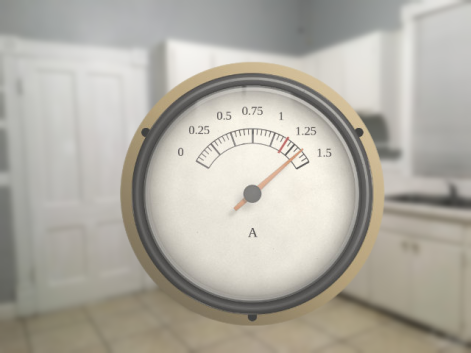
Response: 1.35 A
